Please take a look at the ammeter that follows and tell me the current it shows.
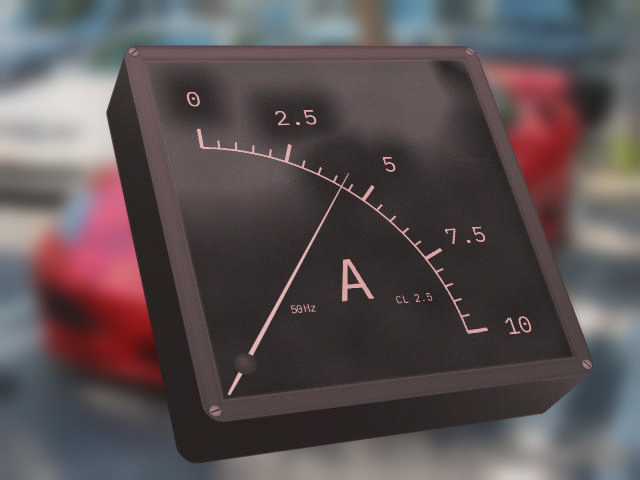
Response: 4.25 A
